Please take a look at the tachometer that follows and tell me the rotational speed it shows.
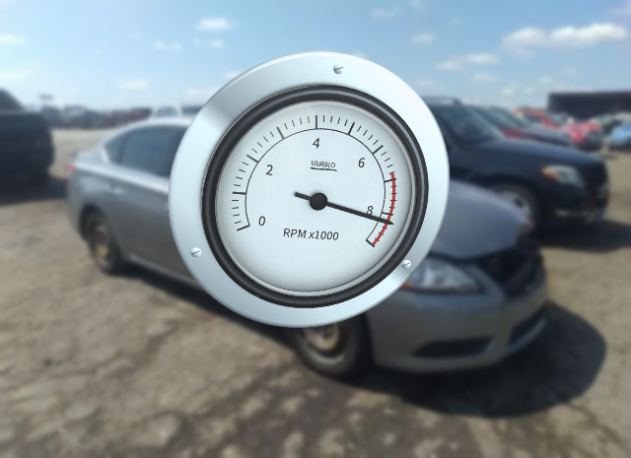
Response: 8200 rpm
